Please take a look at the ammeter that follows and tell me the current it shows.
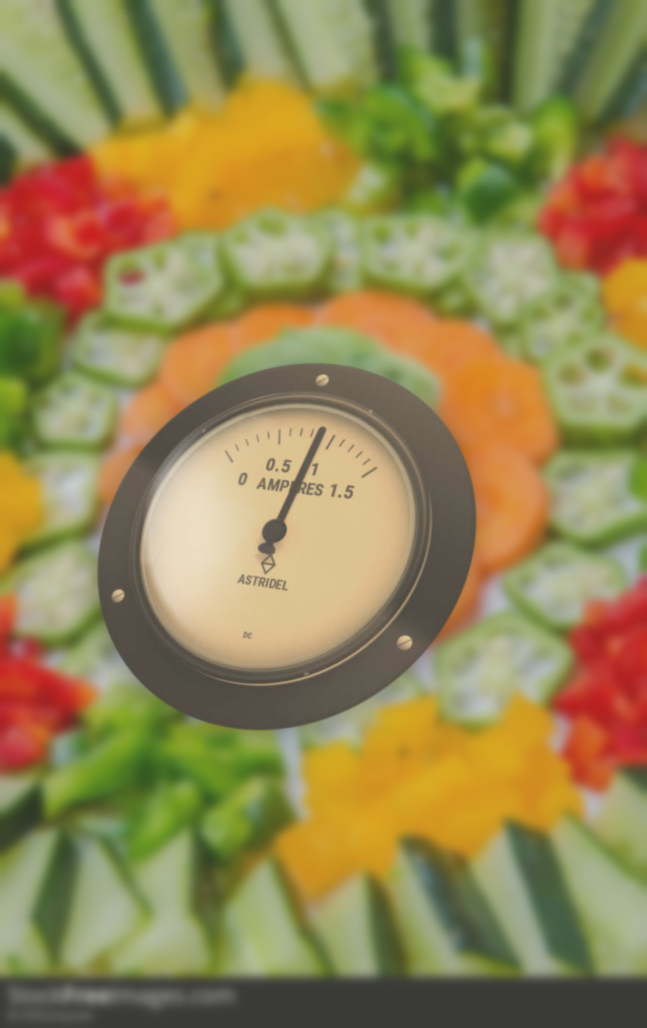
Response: 0.9 A
